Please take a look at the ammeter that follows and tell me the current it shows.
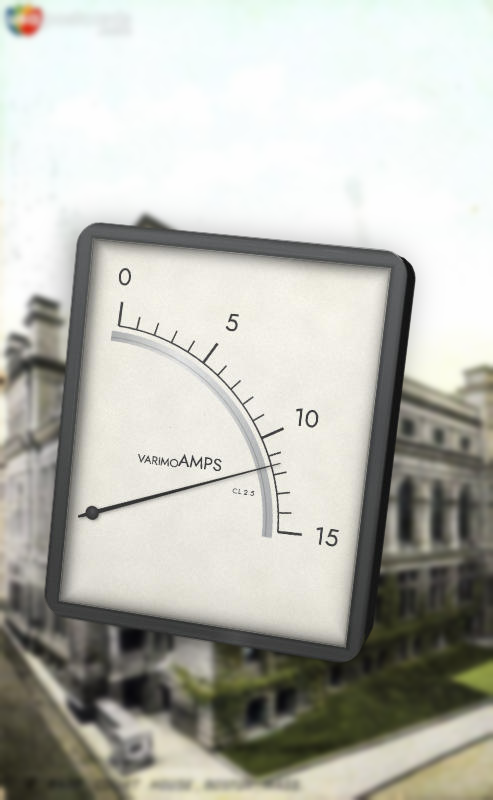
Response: 11.5 A
